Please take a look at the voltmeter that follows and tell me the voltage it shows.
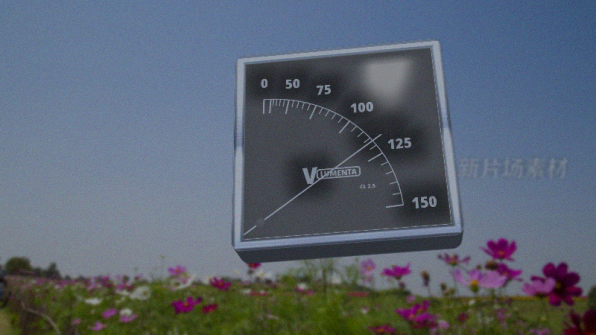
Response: 117.5 V
